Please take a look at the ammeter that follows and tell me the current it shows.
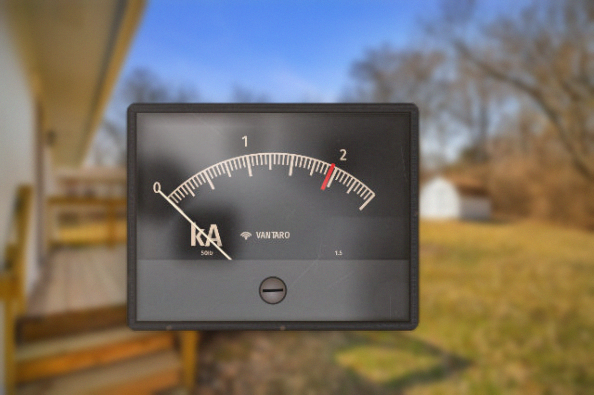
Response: 0 kA
